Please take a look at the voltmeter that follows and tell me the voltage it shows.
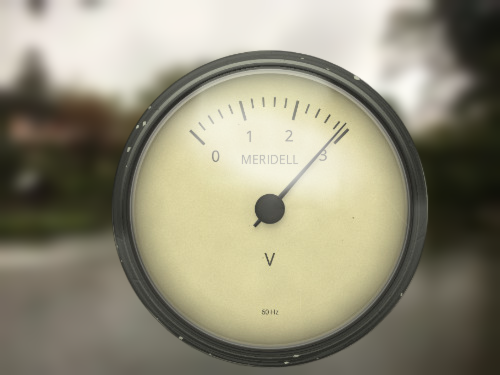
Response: 2.9 V
